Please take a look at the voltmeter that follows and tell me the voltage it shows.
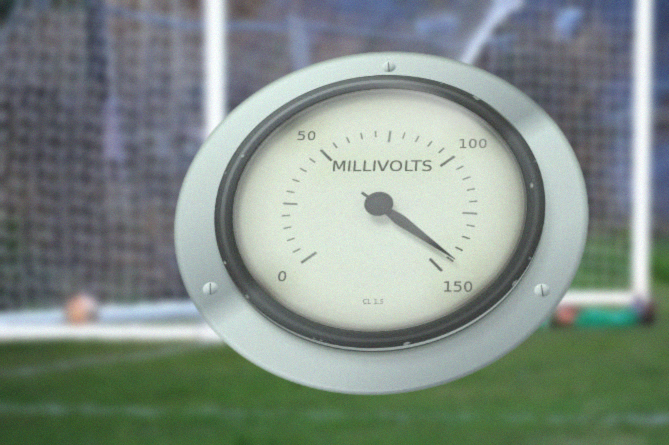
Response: 145 mV
